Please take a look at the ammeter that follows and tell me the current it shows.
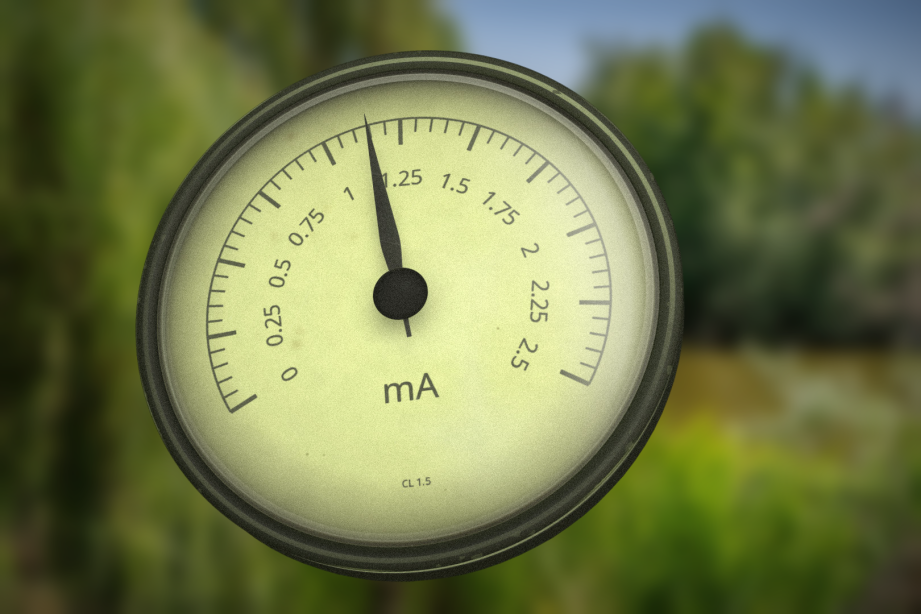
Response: 1.15 mA
